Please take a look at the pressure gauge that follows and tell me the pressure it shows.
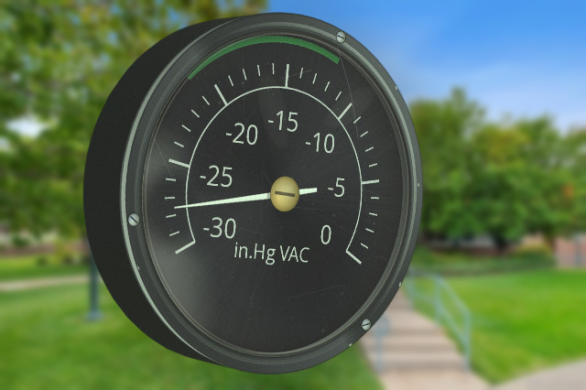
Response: -27.5 inHg
